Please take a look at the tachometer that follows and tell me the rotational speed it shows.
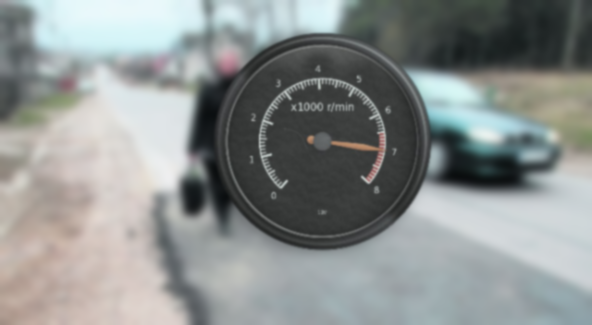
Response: 7000 rpm
